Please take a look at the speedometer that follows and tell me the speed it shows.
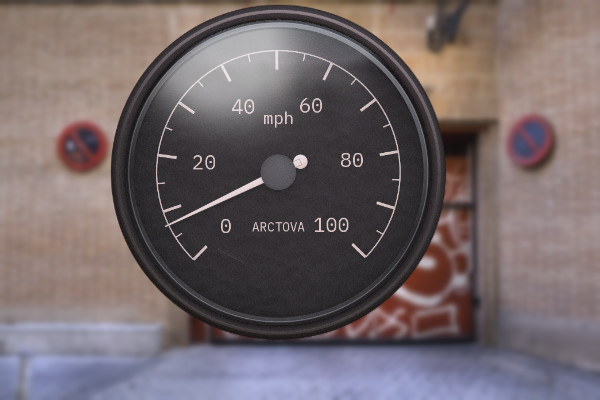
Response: 7.5 mph
